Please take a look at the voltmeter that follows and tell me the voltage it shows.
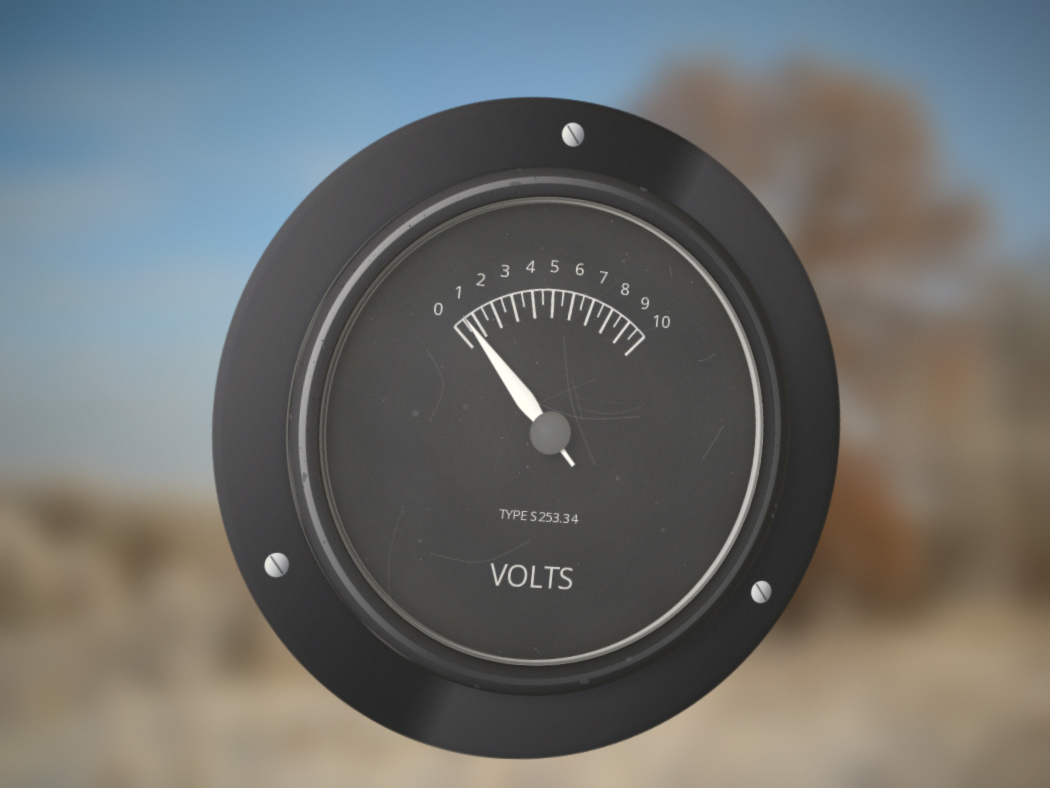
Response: 0.5 V
